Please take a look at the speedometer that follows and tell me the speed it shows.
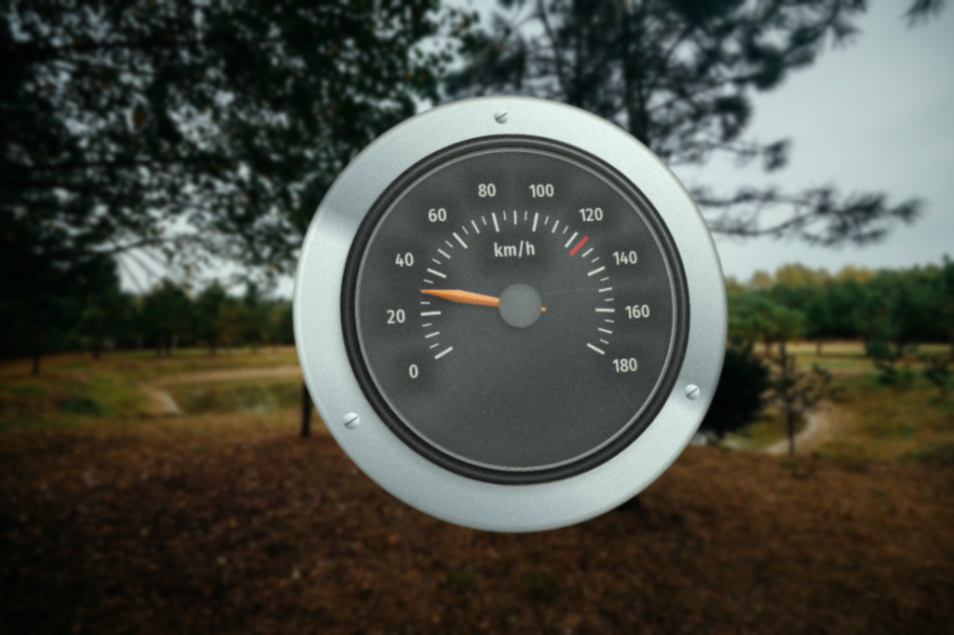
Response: 30 km/h
